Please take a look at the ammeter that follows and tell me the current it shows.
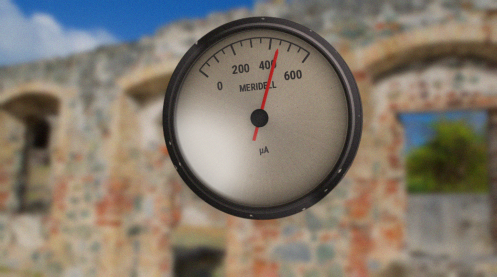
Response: 450 µA
